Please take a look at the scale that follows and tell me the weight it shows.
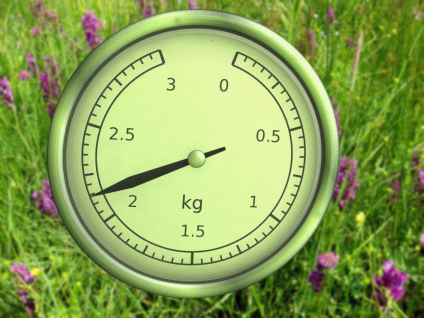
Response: 2.15 kg
